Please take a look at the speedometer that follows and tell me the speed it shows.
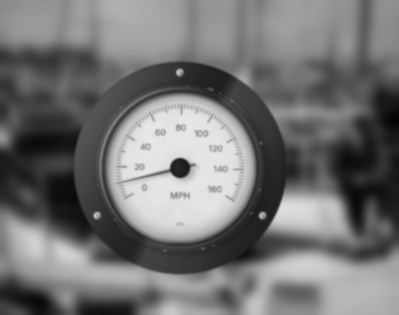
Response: 10 mph
